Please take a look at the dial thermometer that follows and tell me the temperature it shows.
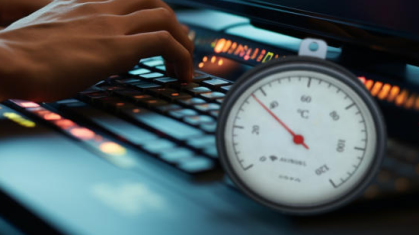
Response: 36 °C
